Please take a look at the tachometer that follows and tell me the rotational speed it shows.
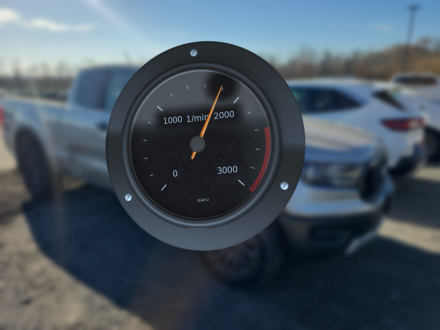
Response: 1800 rpm
